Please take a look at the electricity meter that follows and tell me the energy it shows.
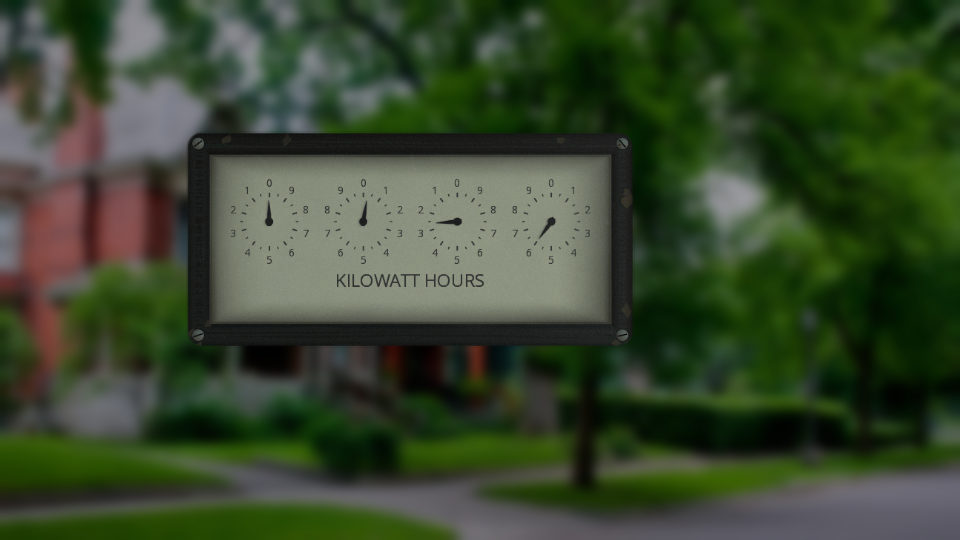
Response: 26 kWh
